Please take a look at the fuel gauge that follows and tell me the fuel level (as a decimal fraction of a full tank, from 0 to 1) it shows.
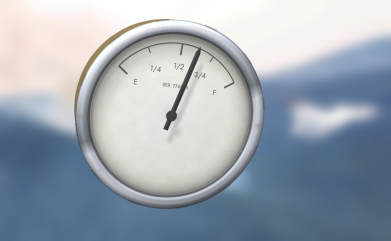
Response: 0.625
